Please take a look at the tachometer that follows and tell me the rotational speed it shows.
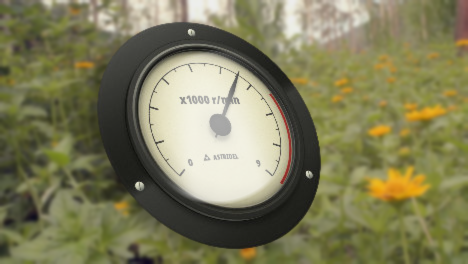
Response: 5500 rpm
